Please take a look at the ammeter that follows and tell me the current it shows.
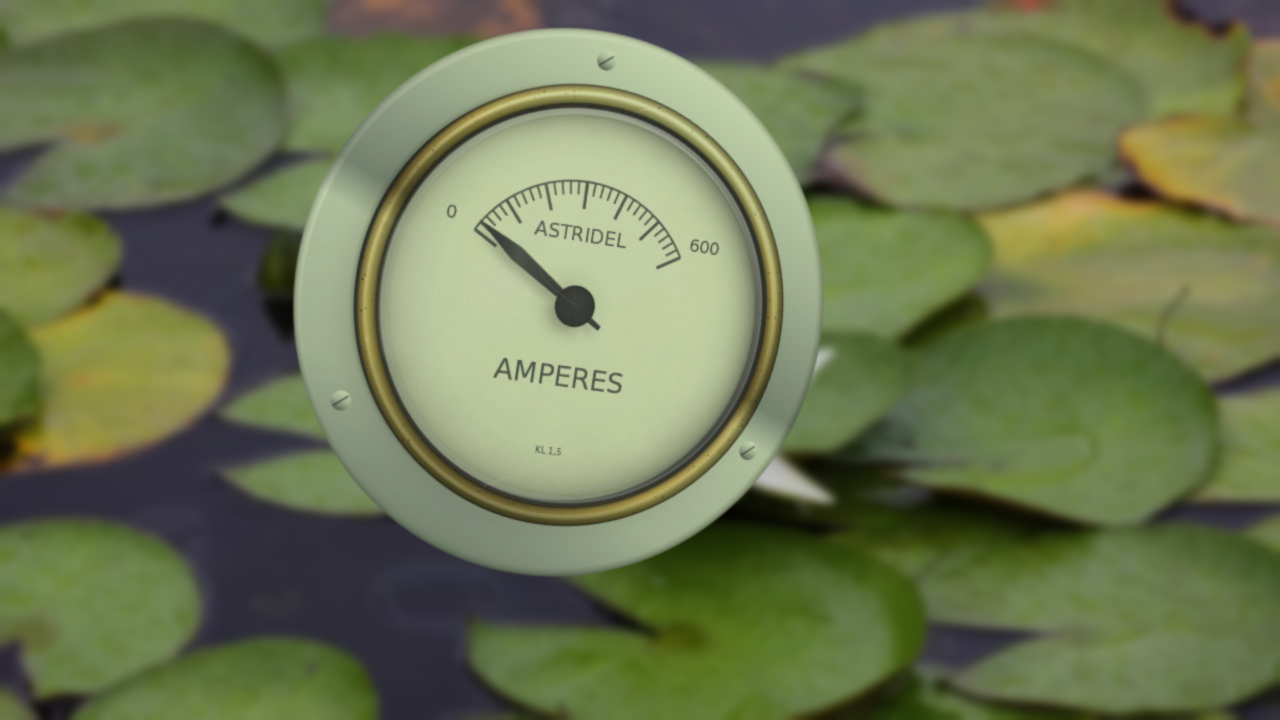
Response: 20 A
